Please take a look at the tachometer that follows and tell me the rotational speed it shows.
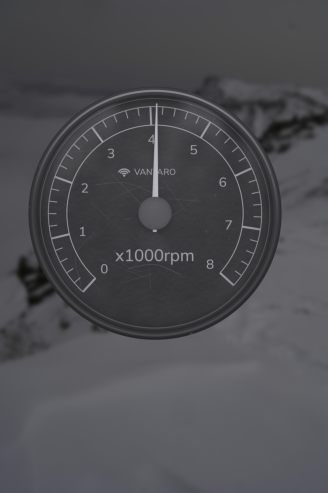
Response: 4100 rpm
